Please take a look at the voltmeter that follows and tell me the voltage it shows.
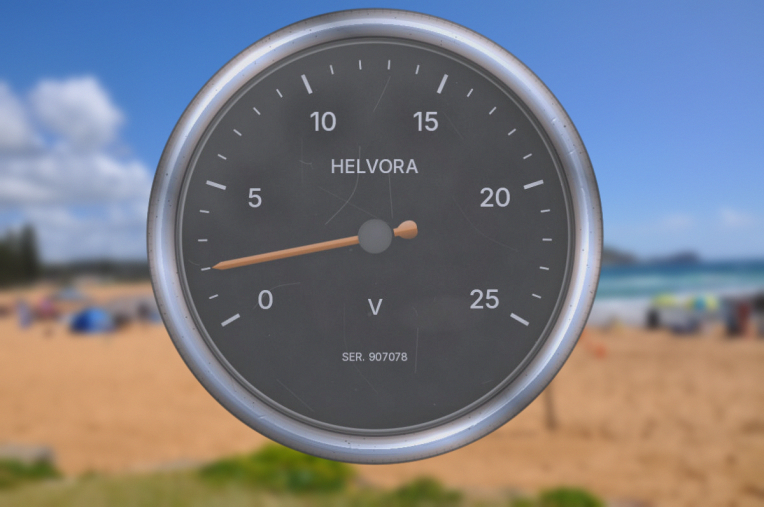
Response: 2 V
